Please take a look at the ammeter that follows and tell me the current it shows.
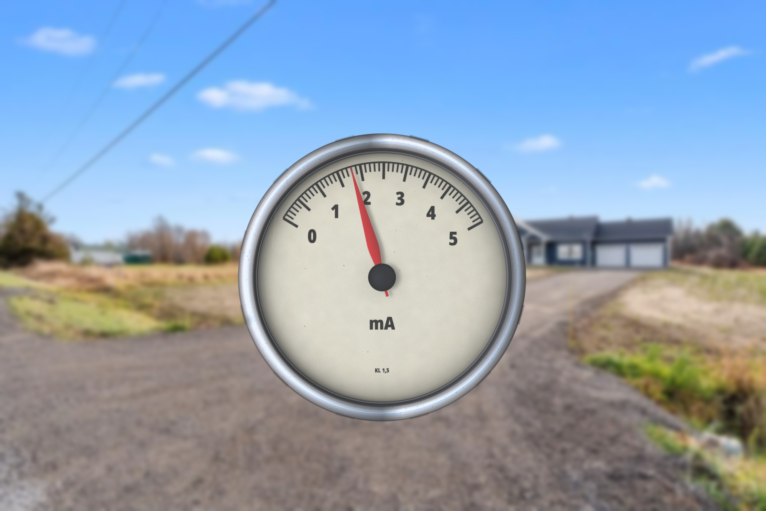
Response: 1.8 mA
